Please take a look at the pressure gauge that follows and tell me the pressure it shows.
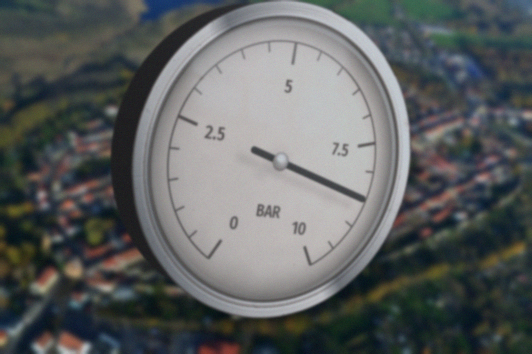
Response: 8.5 bar
